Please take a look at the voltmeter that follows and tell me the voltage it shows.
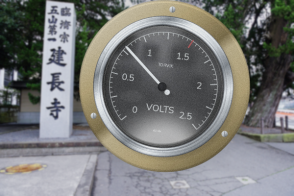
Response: 0.8 V
